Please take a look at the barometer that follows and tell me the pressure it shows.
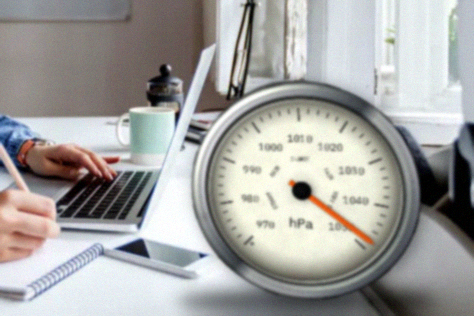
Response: 1048 hPa
